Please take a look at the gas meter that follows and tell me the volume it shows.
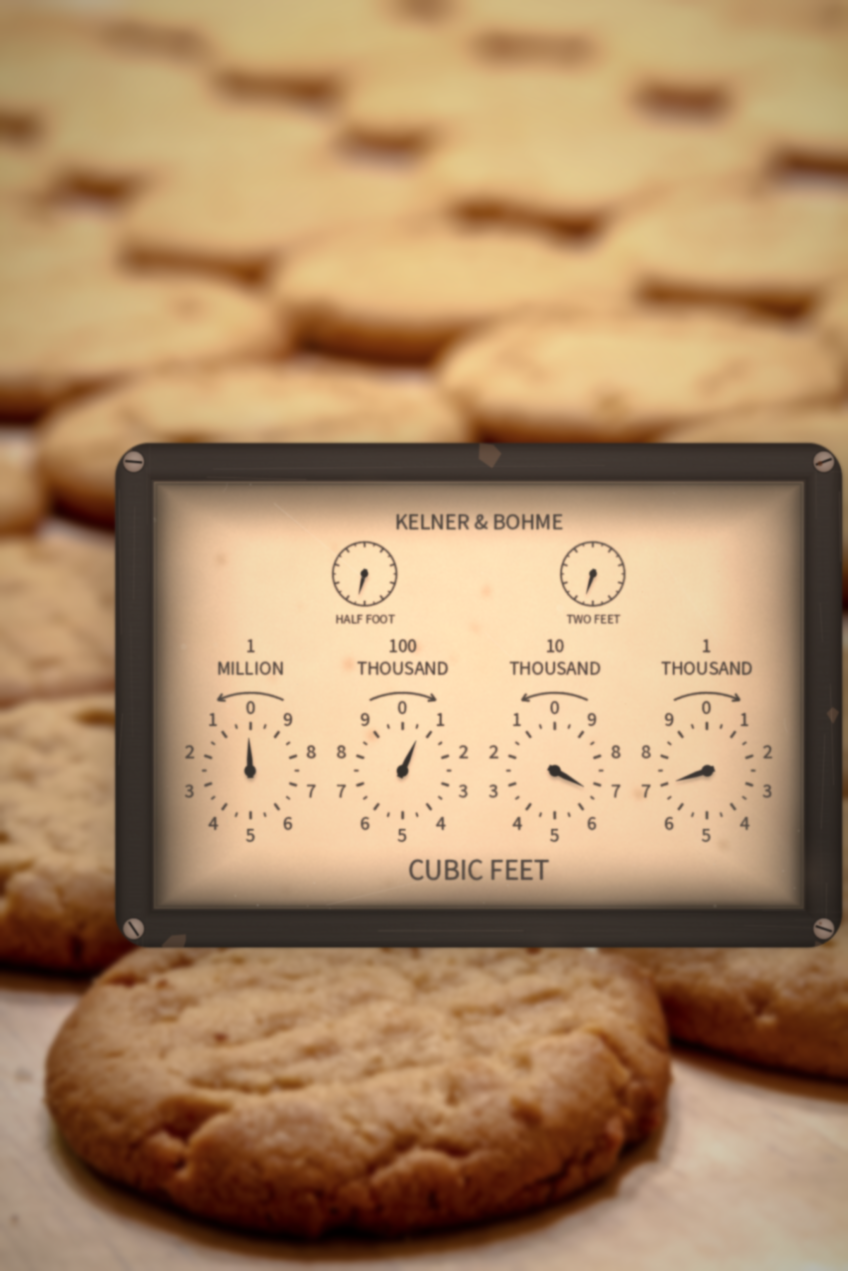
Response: 6700 ft³
